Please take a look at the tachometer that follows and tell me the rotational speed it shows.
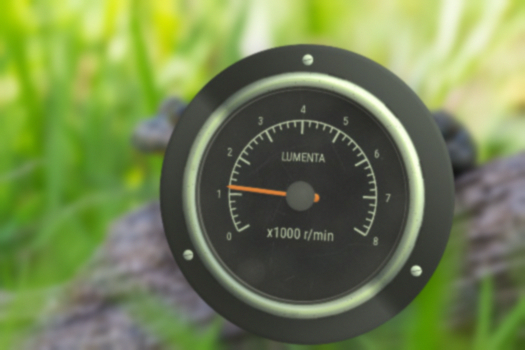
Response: 1200 rpm
